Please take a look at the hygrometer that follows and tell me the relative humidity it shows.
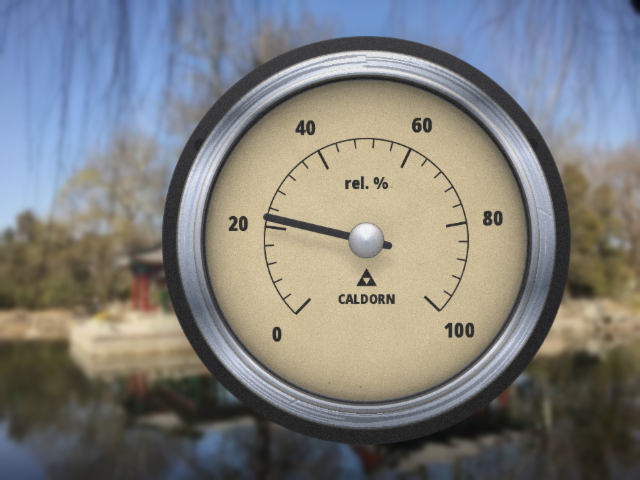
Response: 22 %
